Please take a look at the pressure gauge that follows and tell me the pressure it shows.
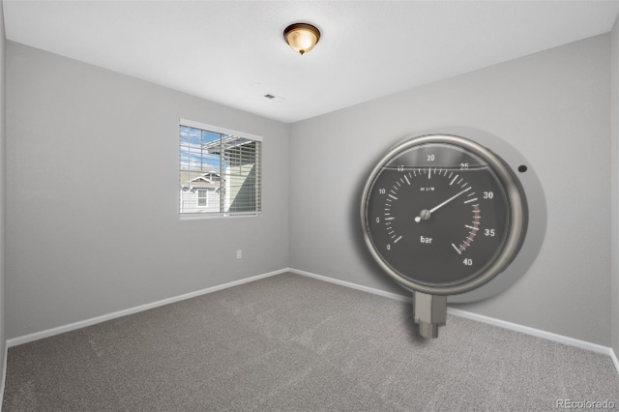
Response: 28 bar
